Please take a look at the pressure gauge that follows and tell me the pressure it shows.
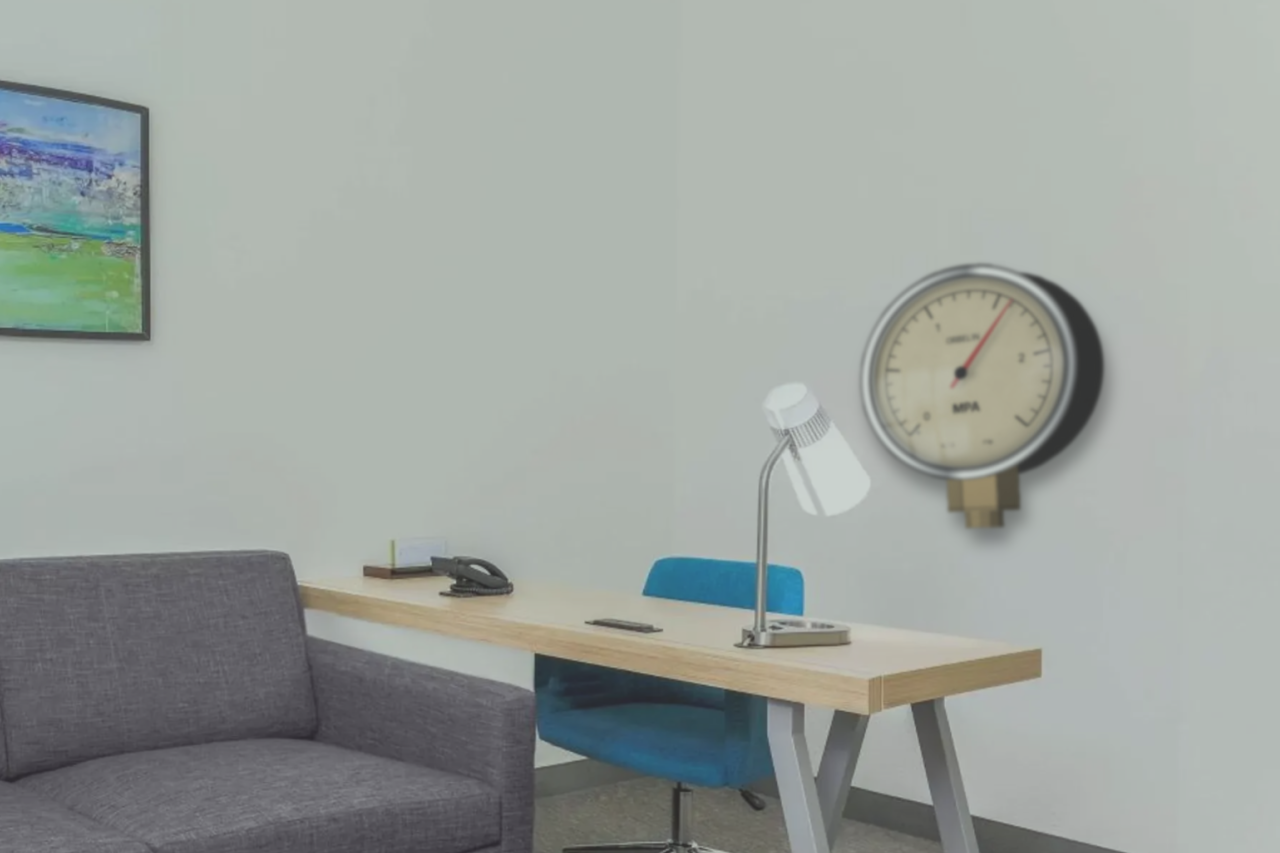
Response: 1.6 MPa
